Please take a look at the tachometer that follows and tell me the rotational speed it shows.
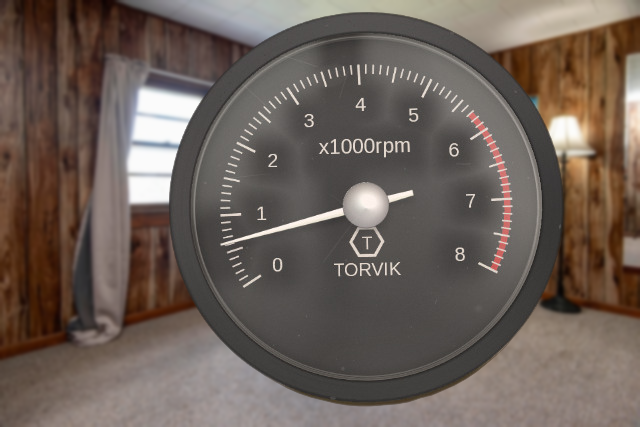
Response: 600 rpm
